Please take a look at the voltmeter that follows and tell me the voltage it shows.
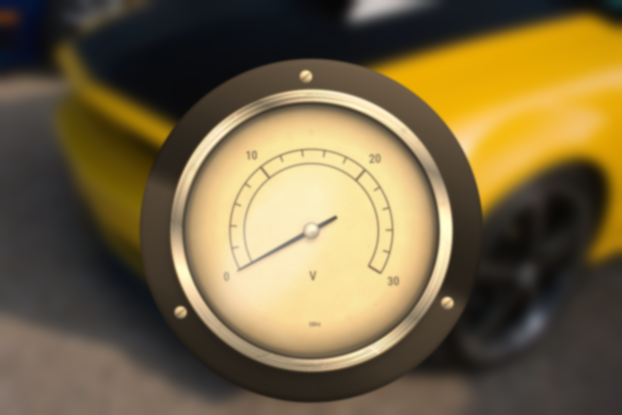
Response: 0 V
